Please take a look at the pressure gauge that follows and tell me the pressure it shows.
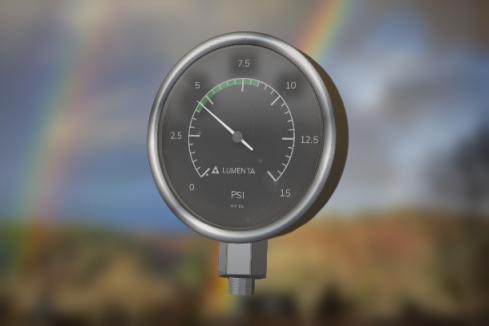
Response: 4.5 psi
